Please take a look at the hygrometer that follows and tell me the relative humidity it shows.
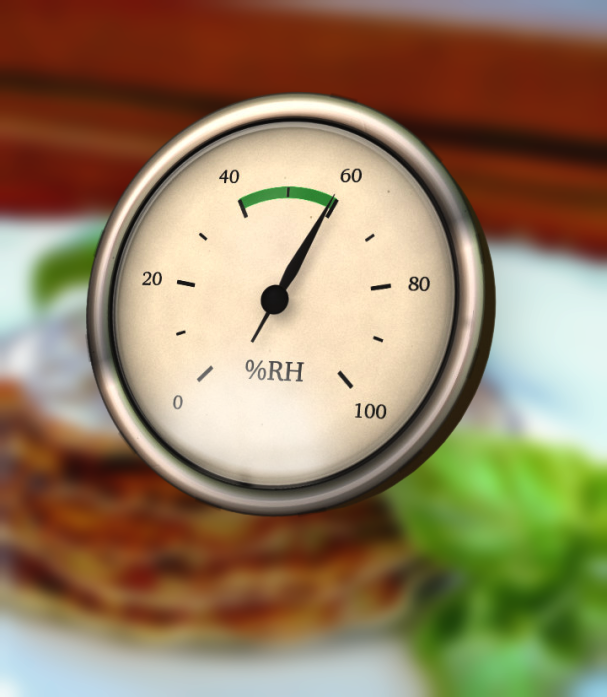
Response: 60 %
